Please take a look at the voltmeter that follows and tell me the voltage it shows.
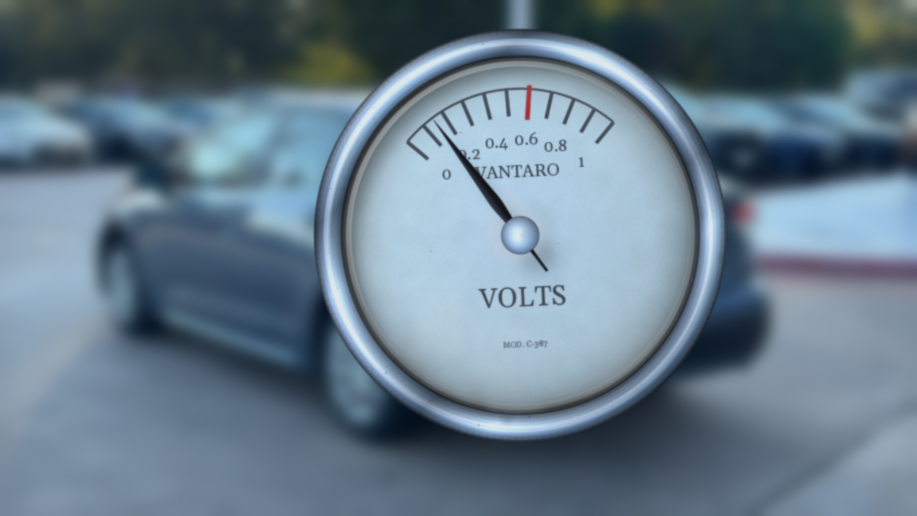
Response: 0.15 V
